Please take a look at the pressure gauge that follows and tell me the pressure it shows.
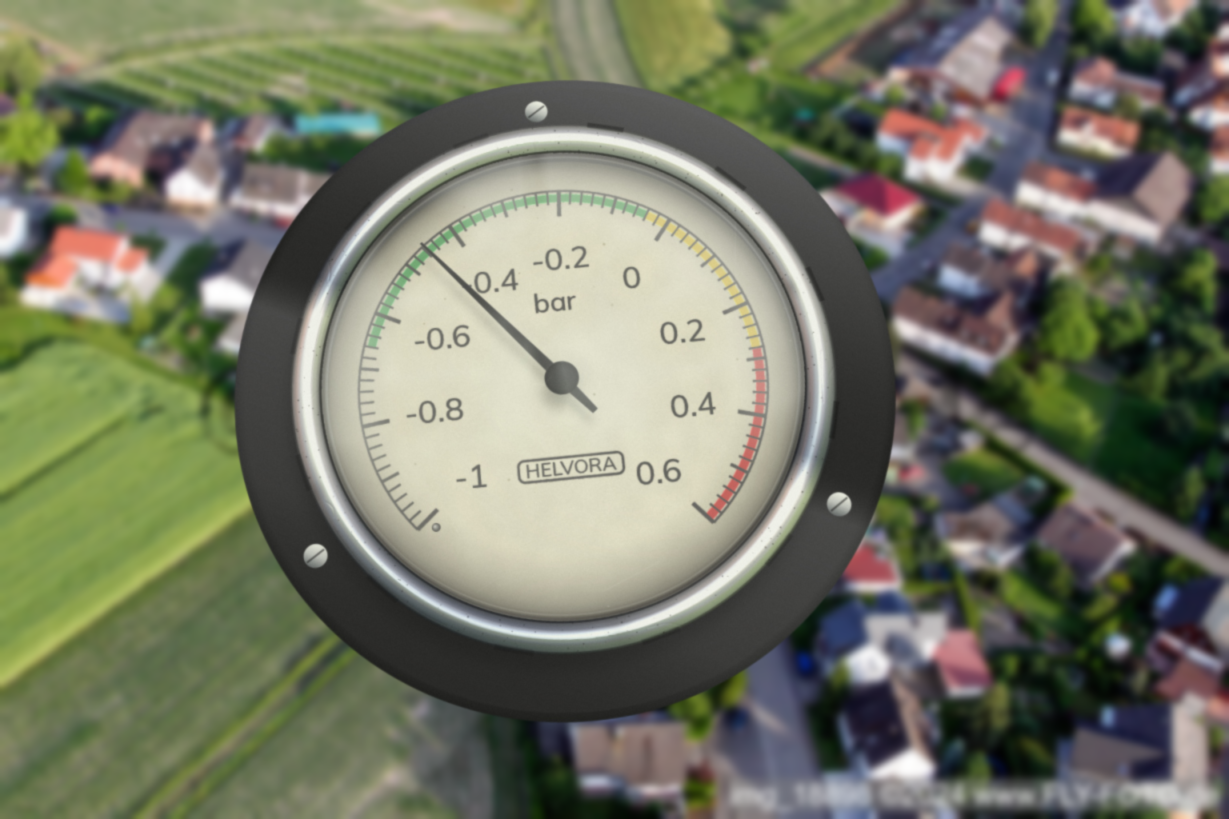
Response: -0.46 bar
